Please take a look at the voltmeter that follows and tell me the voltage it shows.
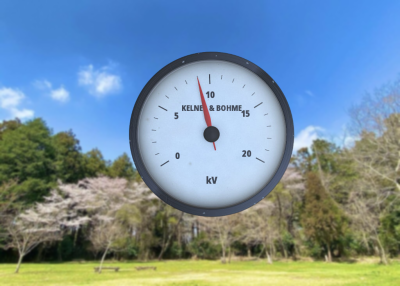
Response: 9 kV
